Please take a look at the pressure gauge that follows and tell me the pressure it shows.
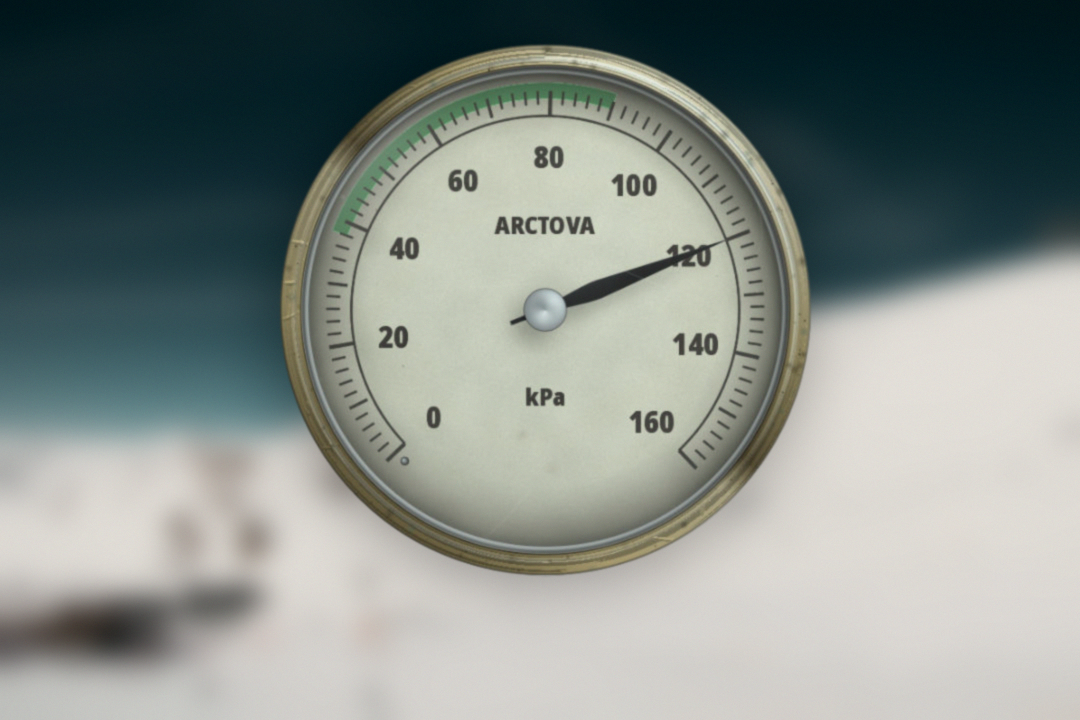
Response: 120 kPa
